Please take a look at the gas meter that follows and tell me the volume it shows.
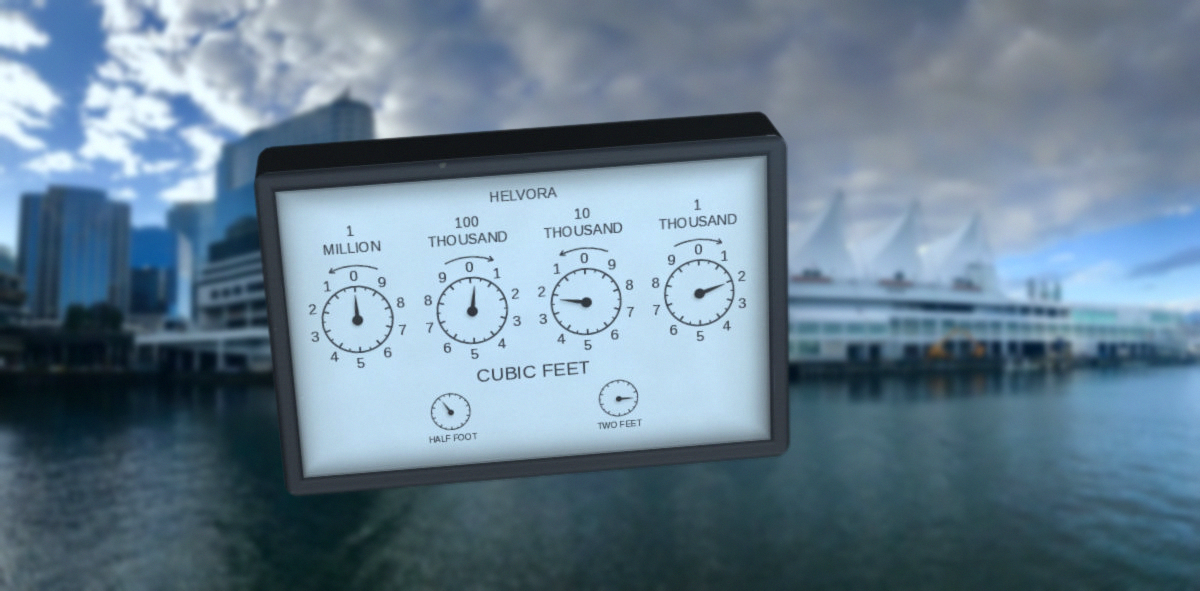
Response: 2200 ft³
